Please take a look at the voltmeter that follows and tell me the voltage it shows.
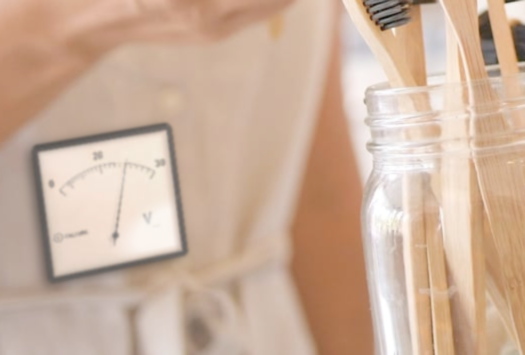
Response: 25 V
